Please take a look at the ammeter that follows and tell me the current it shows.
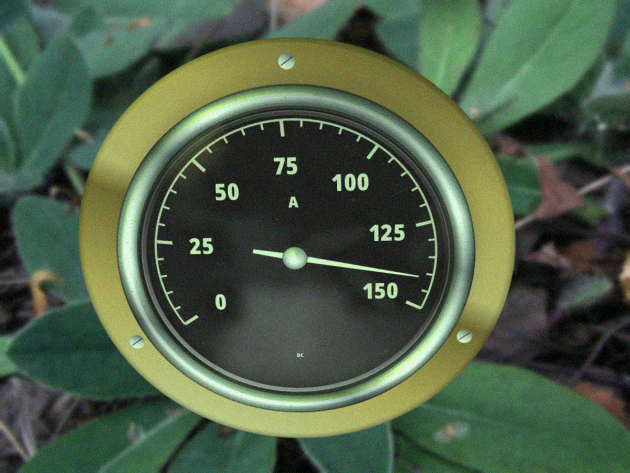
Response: 140 A
